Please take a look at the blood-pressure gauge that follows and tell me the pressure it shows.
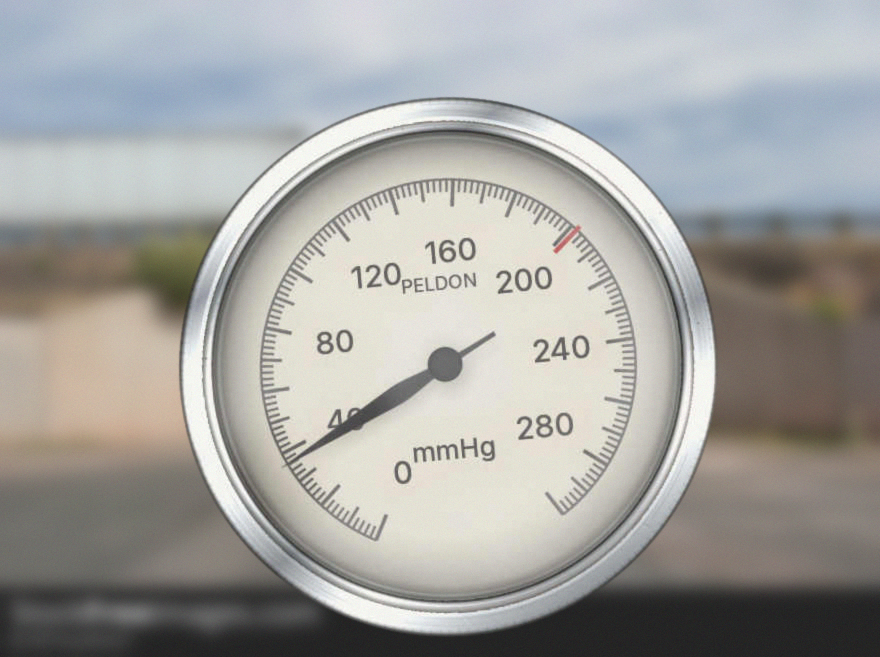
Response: 36 mmHg
